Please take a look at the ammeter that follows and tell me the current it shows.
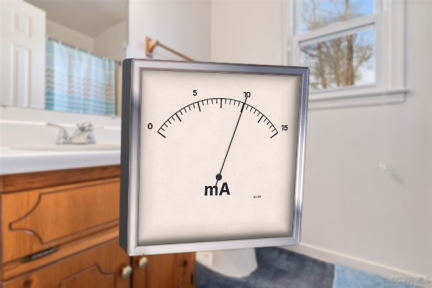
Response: 10 mA
